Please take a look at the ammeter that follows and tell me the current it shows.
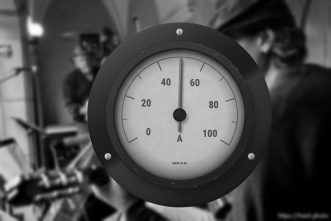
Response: 50 A
